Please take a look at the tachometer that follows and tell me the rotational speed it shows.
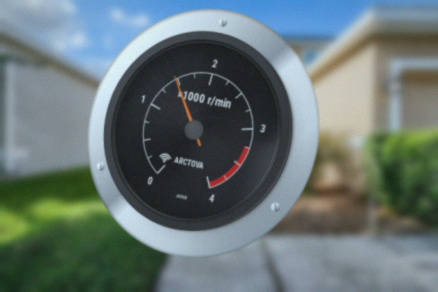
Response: 1500 rpm
